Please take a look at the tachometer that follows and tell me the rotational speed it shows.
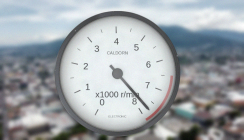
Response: 7750 rpm
